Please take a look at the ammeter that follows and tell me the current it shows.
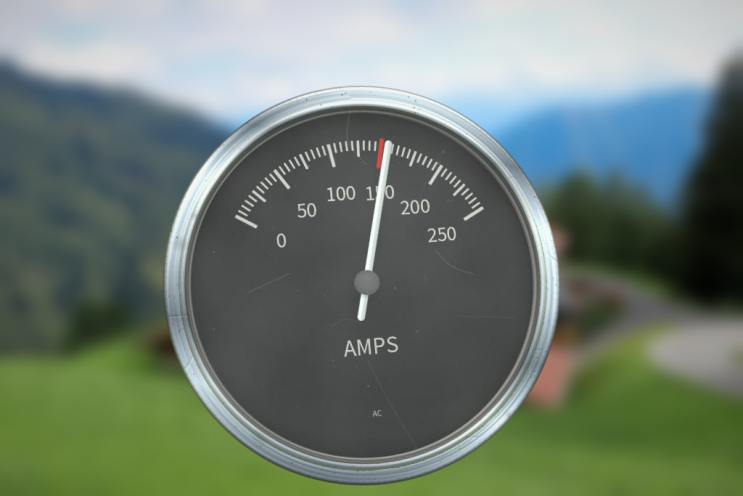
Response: 150 A
